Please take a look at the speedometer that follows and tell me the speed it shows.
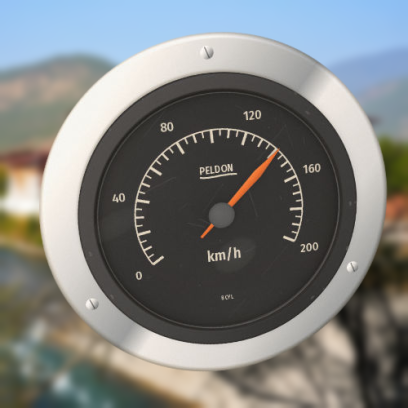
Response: 140 km/h
